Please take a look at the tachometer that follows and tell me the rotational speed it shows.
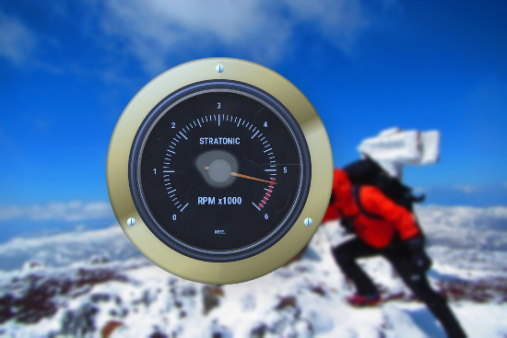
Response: 5300 rpm
